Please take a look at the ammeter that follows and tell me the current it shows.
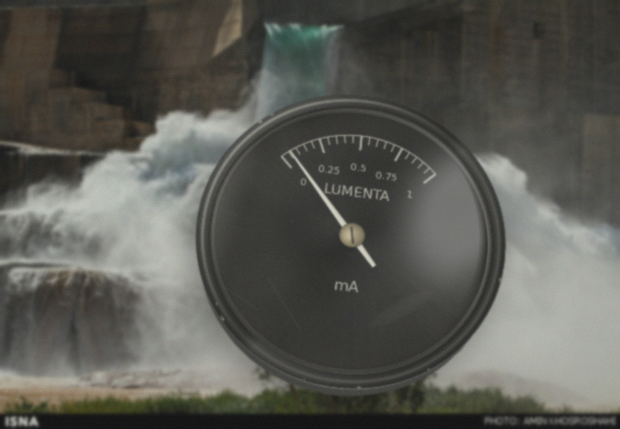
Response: 0.05 mA
